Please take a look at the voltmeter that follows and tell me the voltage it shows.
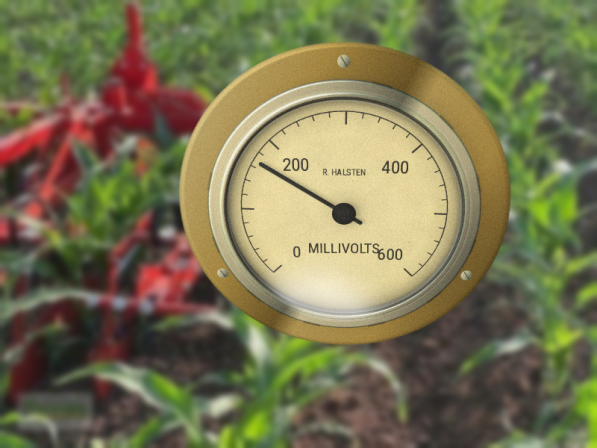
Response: 170 mV
